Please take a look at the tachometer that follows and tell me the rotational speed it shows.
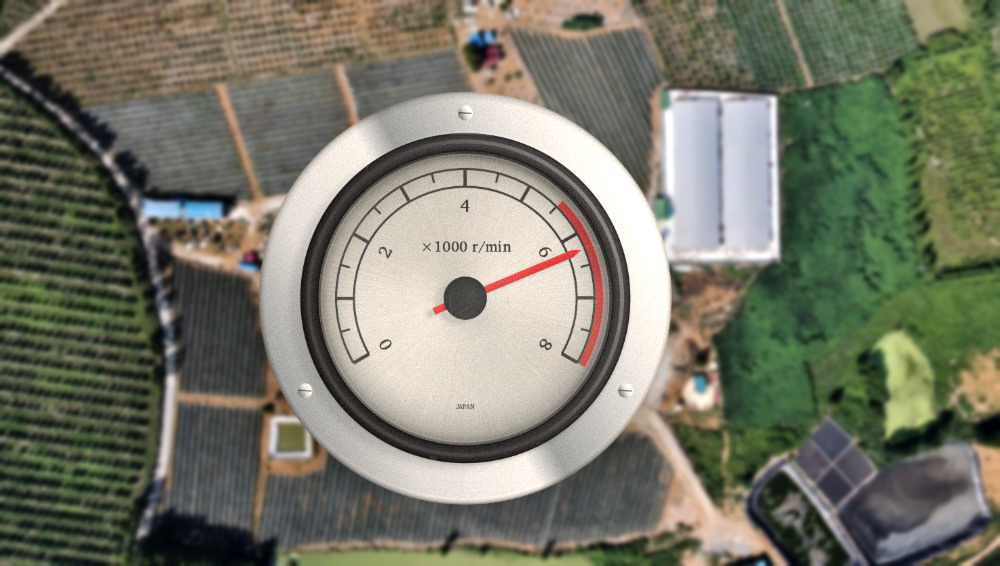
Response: 6250 rpm
